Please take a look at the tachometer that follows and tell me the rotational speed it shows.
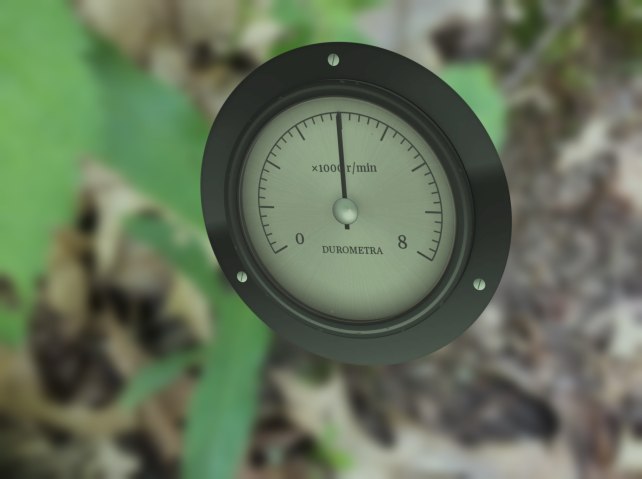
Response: 4000 rpm
